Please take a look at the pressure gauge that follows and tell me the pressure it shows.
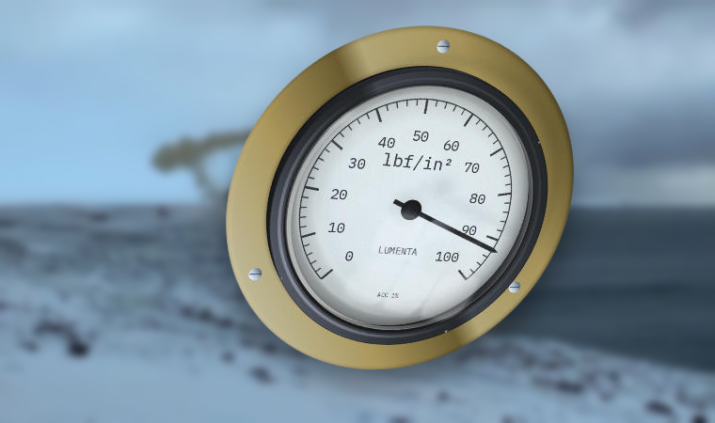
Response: 92 psi
